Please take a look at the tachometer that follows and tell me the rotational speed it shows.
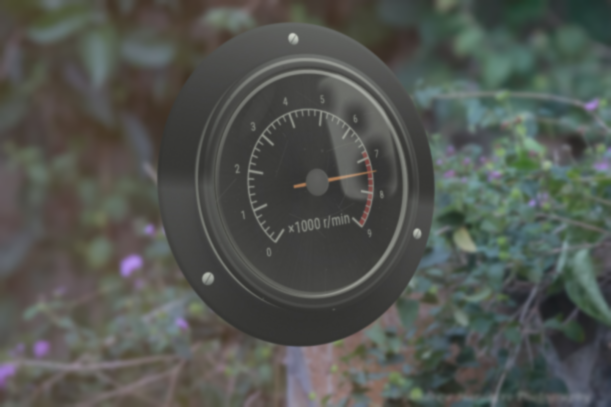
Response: 7400 rpm
